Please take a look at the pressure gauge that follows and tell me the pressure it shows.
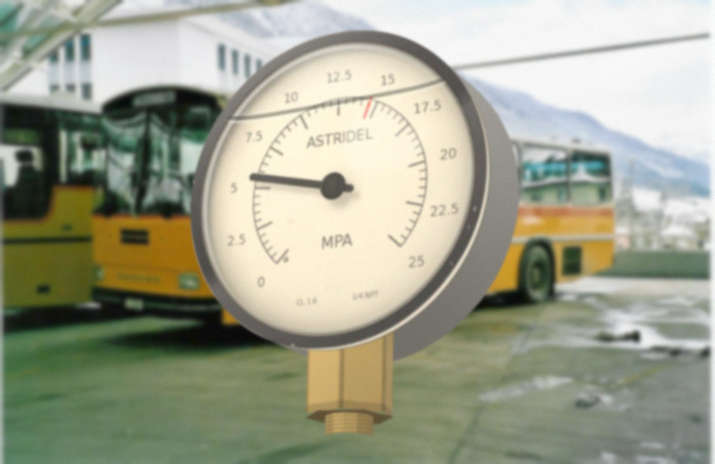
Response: 5.5 MPa
